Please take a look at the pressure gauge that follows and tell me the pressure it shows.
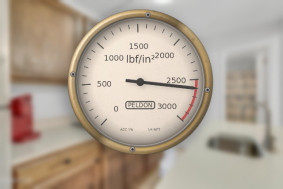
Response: 2600 psi
